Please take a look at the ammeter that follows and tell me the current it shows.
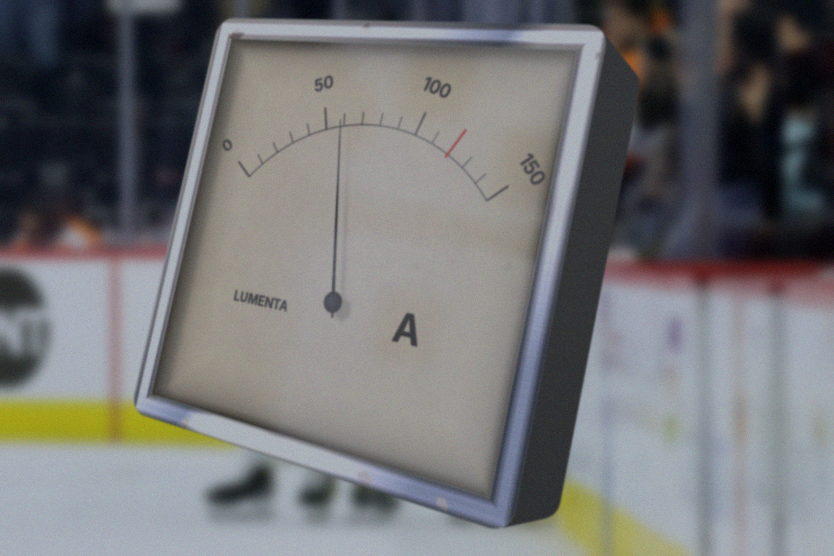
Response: 60 A
